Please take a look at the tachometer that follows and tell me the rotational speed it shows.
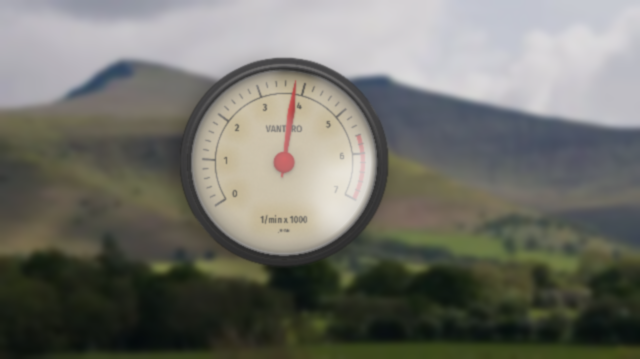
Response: 3800 rpm
